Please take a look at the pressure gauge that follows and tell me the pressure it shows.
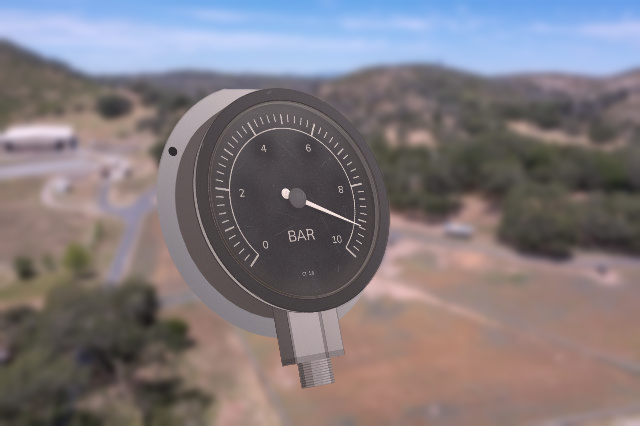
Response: 9.2 bar
